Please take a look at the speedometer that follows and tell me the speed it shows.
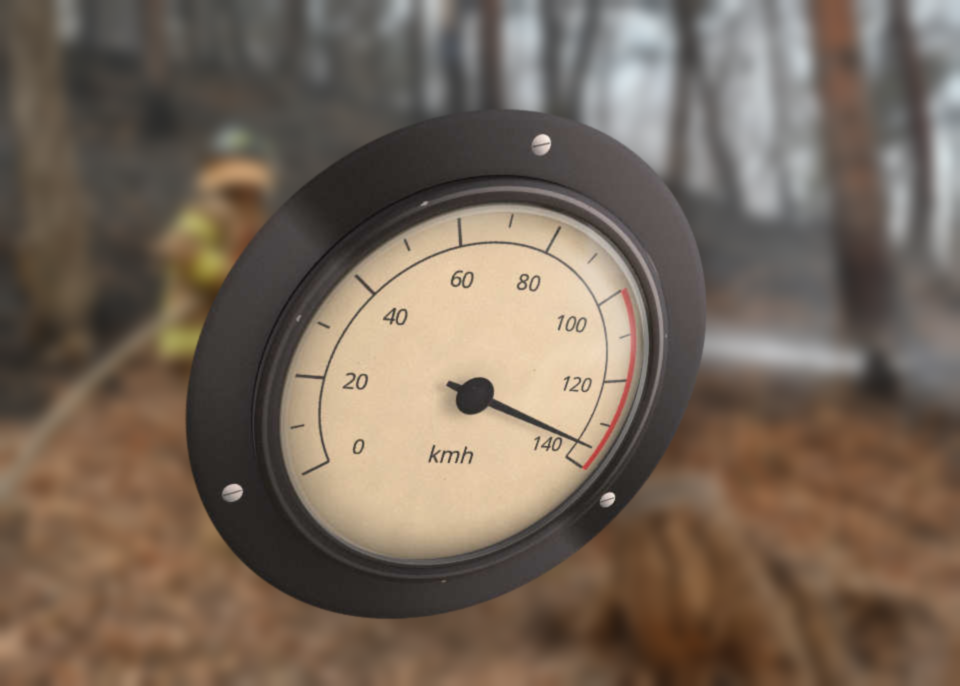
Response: 135 km/h
